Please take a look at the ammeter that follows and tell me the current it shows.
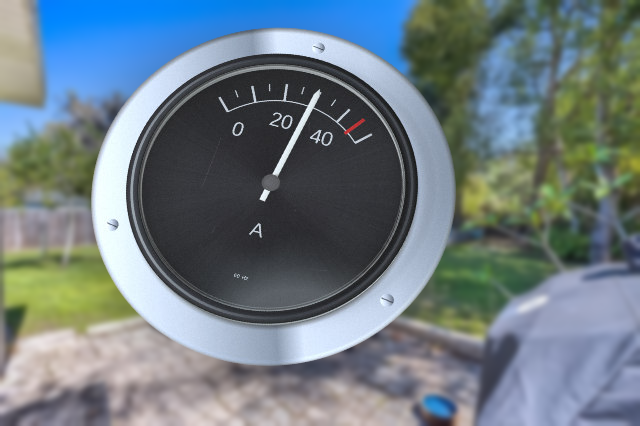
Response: 30 A
